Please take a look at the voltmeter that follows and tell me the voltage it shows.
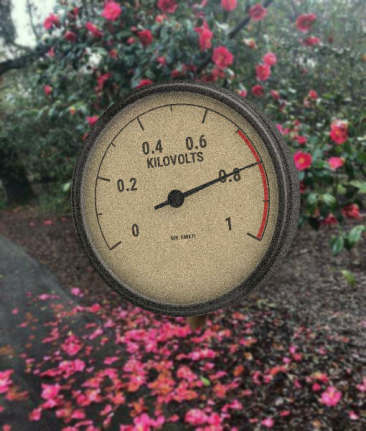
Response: 0.8 kV
